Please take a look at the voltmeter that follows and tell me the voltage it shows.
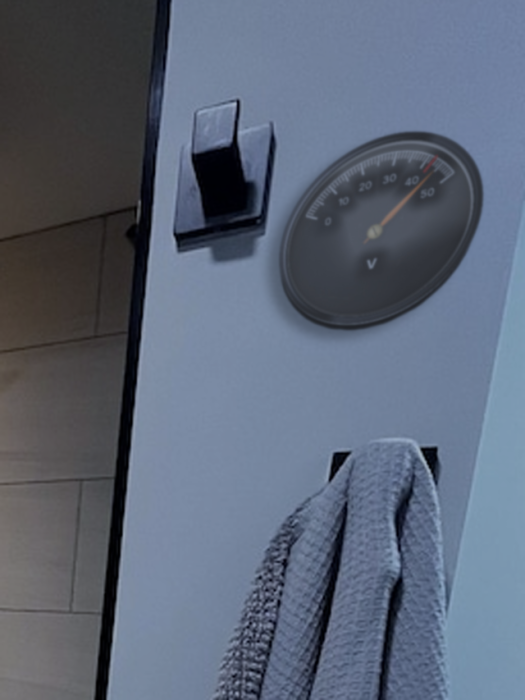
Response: 45 V
